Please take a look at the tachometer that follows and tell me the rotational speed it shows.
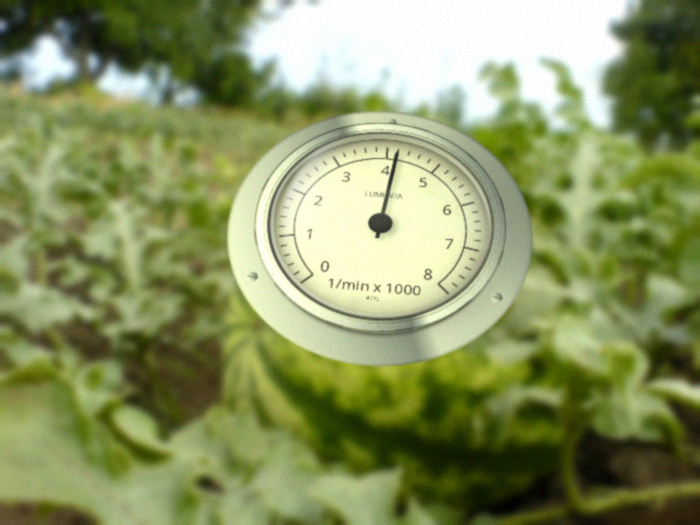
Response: 4200 rpm
